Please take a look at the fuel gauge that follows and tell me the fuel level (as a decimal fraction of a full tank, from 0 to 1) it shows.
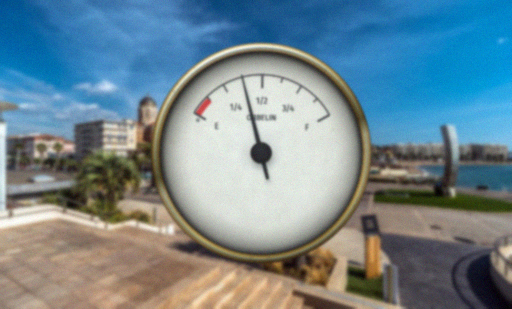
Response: 0.375
